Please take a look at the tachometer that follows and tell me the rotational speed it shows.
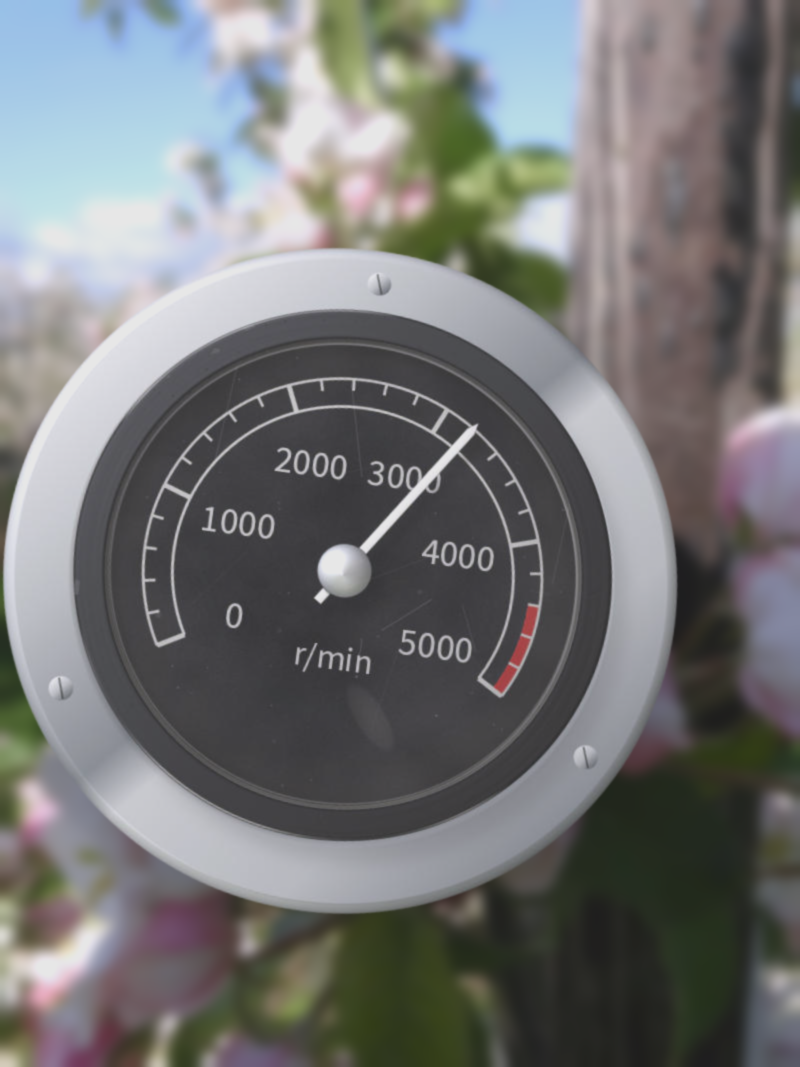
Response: 3200 rpm
